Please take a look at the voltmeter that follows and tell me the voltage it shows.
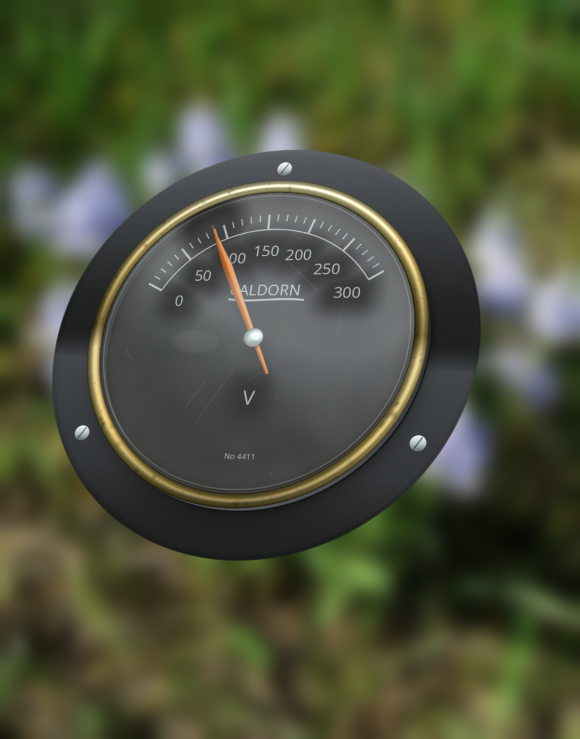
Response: 90 V
